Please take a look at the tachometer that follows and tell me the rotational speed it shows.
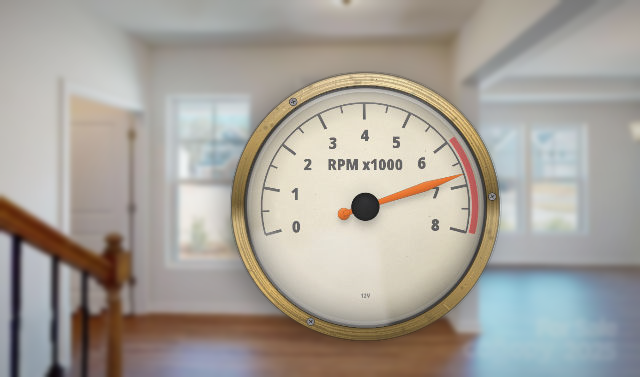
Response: 6750 rpm
